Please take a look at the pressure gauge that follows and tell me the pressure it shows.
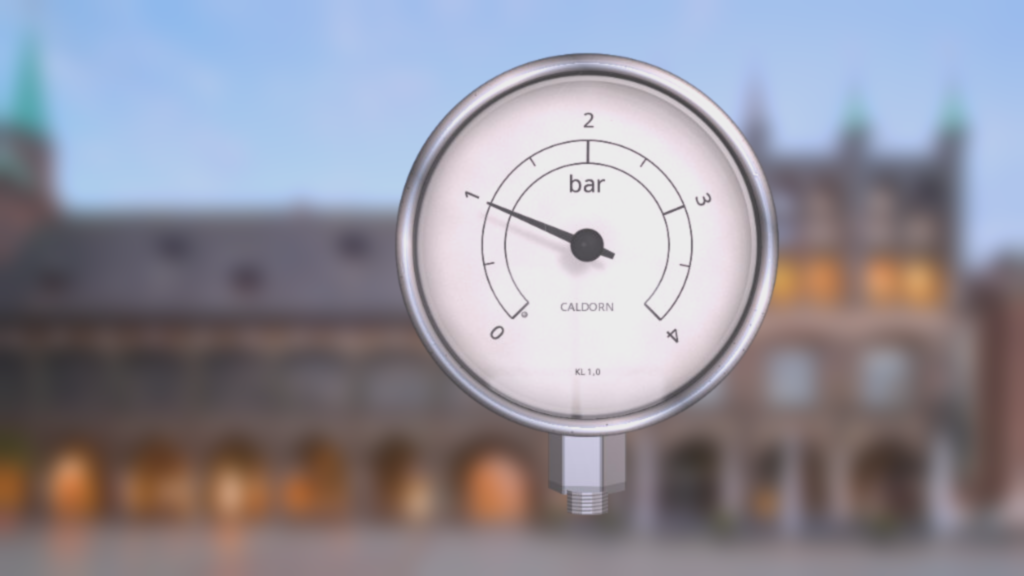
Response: 1 bar
